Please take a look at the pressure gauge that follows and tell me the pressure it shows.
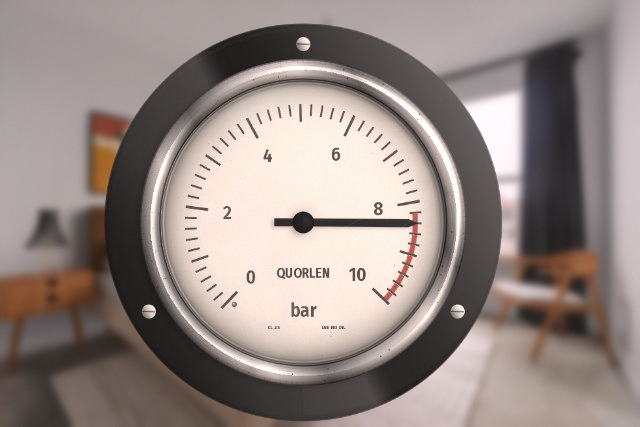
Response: 8.4 bar
